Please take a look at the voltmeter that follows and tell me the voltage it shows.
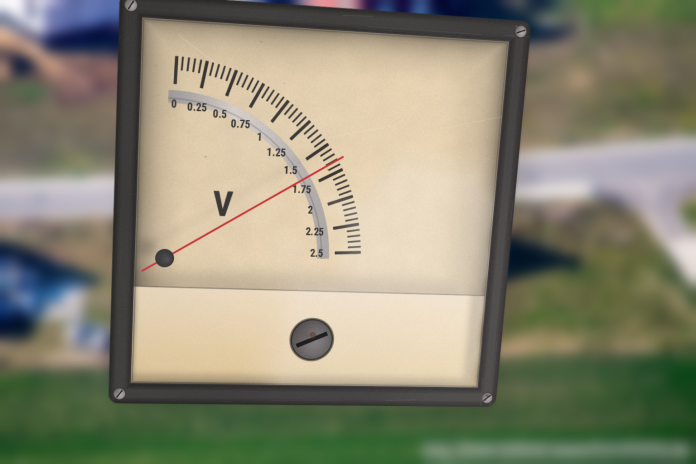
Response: 1.65 V
